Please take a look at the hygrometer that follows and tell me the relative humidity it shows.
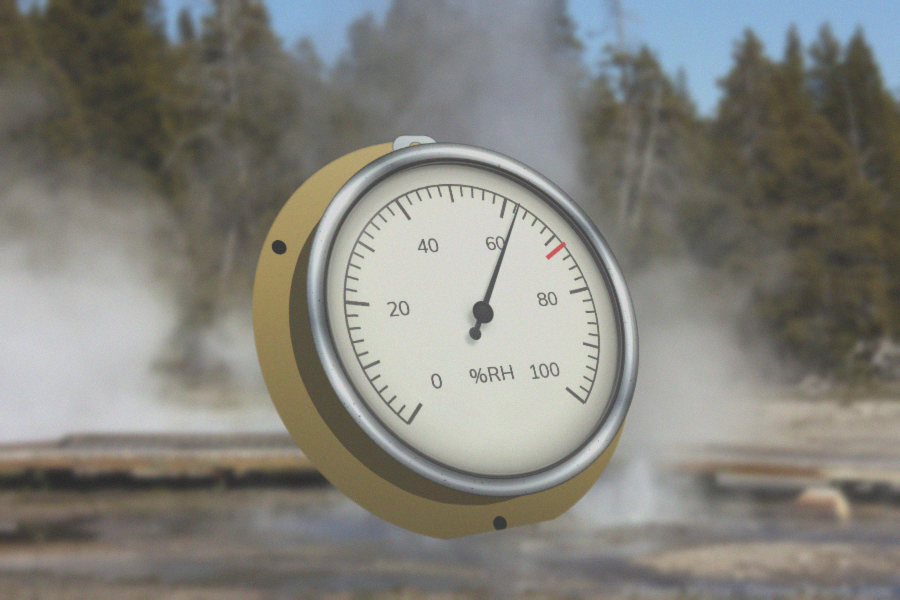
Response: 62 %
